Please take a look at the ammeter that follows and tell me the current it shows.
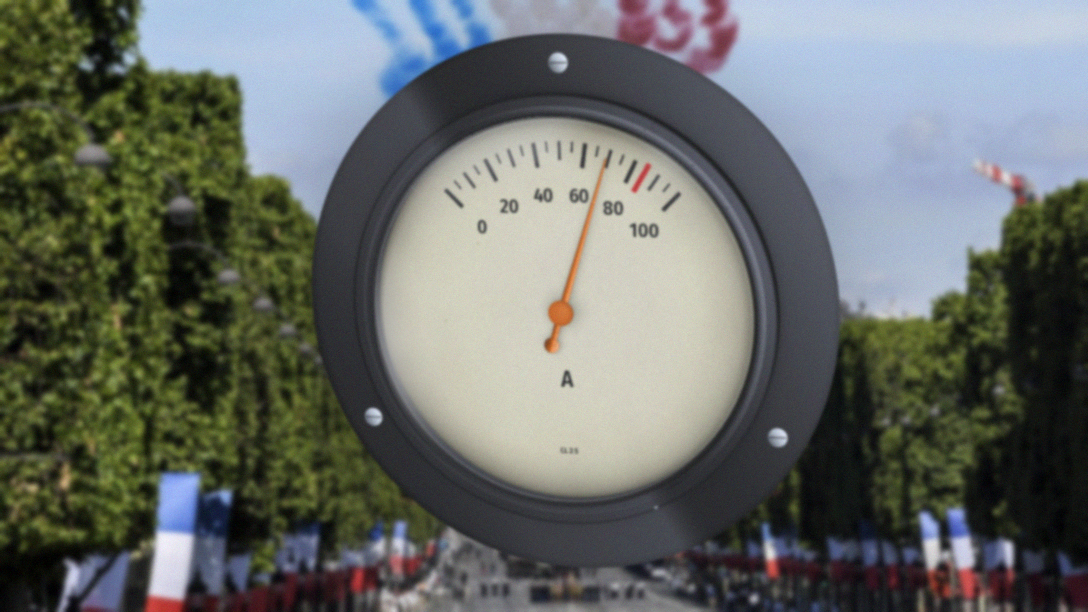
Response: 70 A
